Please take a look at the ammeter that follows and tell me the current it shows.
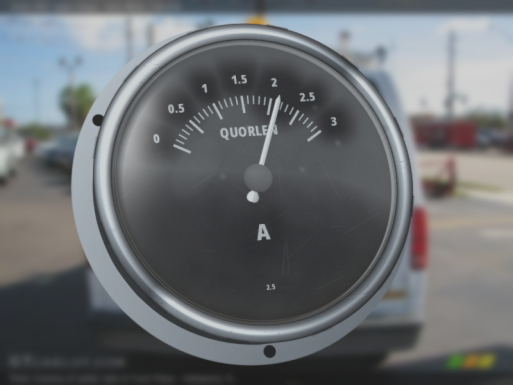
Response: 2.1 A
